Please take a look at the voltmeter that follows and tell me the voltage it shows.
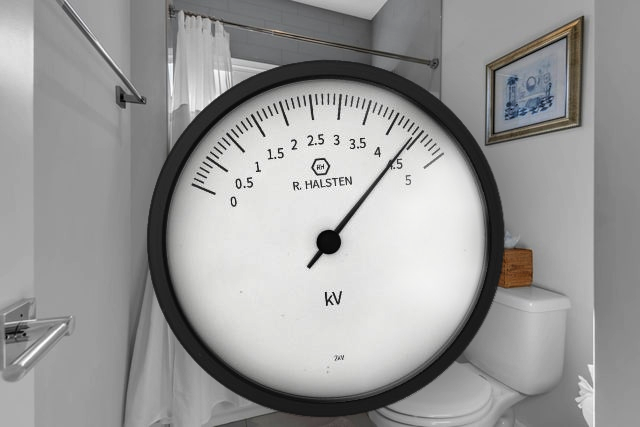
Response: 4.4 kV
